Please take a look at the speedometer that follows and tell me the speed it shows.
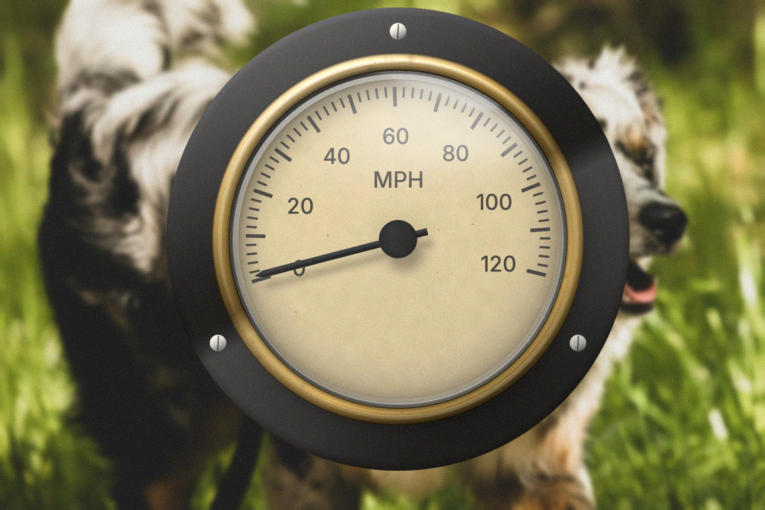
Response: 1 mph
